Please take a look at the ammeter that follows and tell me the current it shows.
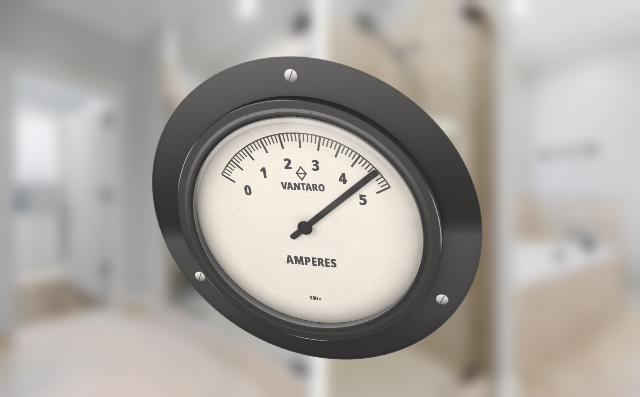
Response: 4.5 A
